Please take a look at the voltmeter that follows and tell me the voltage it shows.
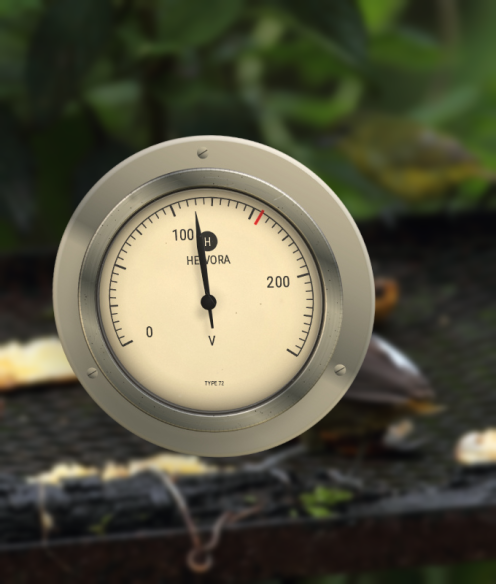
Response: 115 V
